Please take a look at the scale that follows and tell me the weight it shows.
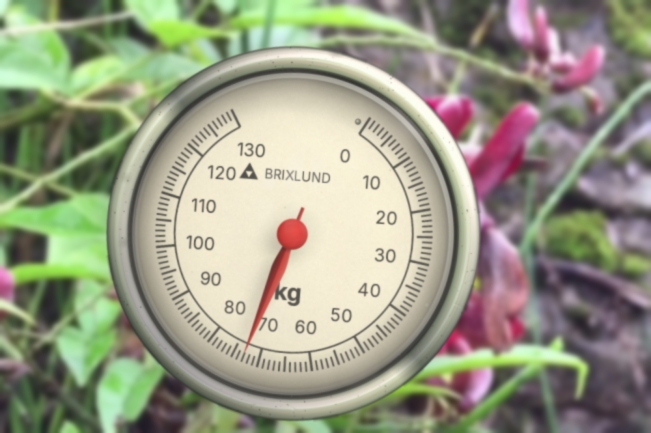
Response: 73 kg
